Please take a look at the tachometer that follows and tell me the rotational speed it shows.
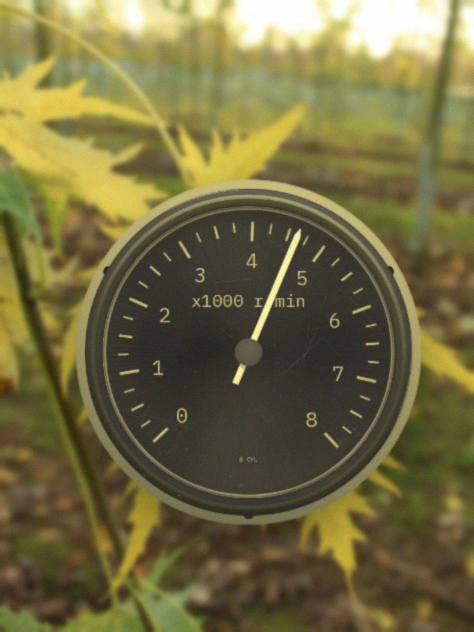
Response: 4625 rpm
